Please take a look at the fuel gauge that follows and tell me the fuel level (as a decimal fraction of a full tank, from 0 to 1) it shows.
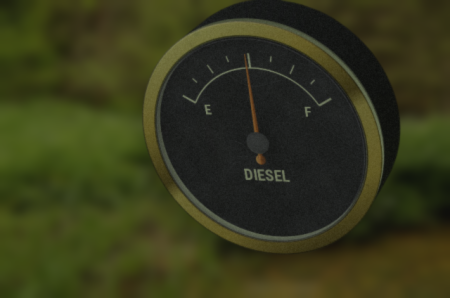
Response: 0.5
